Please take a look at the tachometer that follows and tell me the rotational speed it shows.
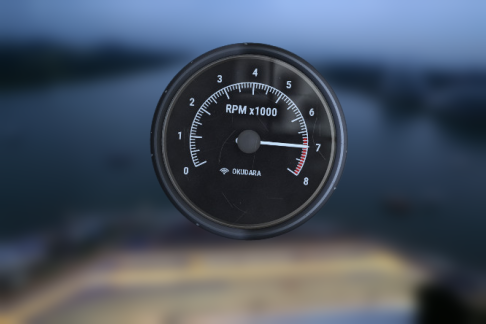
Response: 7000 rpm
